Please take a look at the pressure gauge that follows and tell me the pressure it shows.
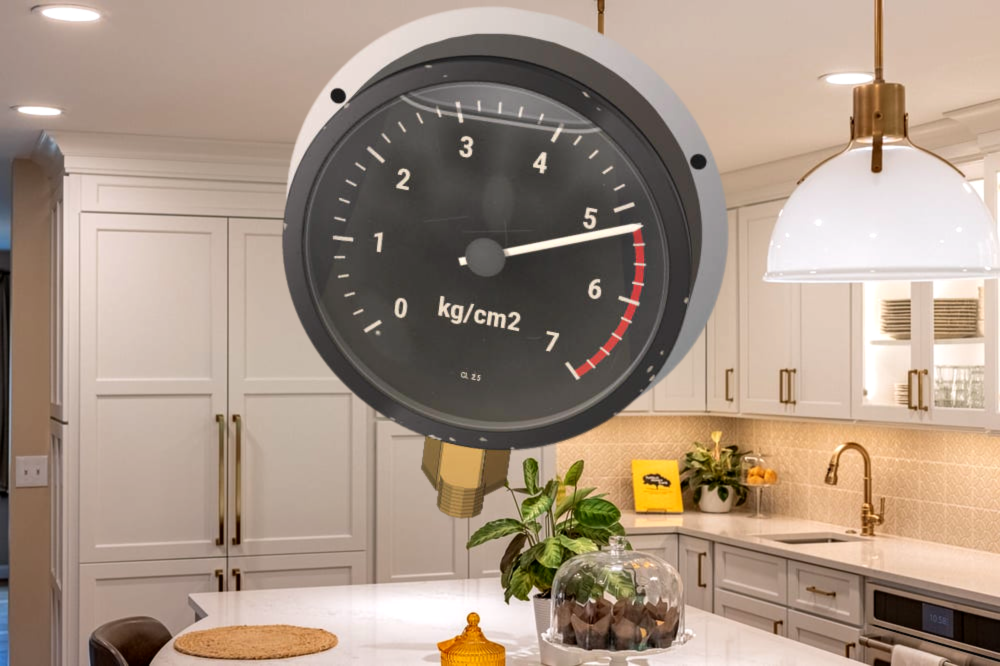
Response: 5.2 kg/cm²
